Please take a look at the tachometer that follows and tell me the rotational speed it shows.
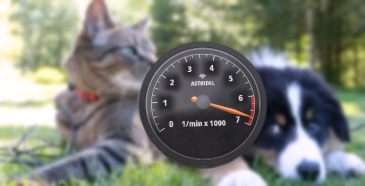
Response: 6750 rpm
